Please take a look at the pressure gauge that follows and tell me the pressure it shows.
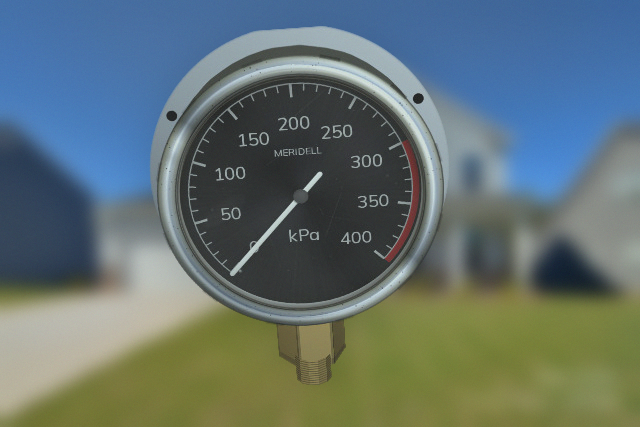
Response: 0 kPa
